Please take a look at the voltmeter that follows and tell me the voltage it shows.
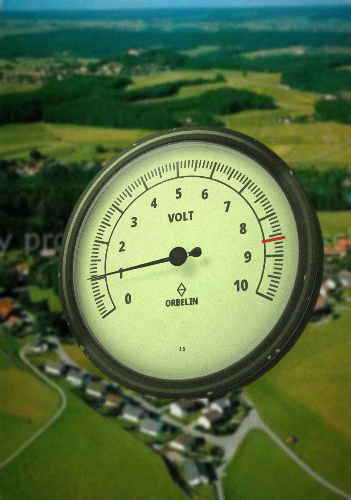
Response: 1 V
